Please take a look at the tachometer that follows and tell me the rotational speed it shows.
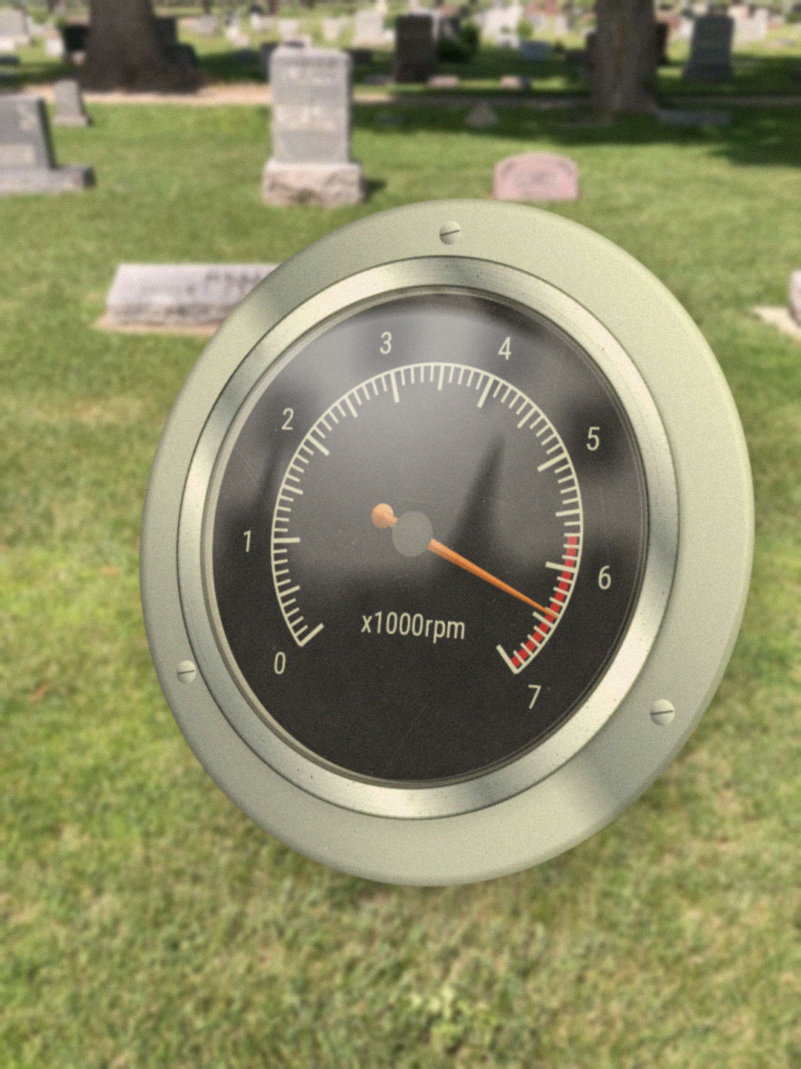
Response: 6400 rpm
